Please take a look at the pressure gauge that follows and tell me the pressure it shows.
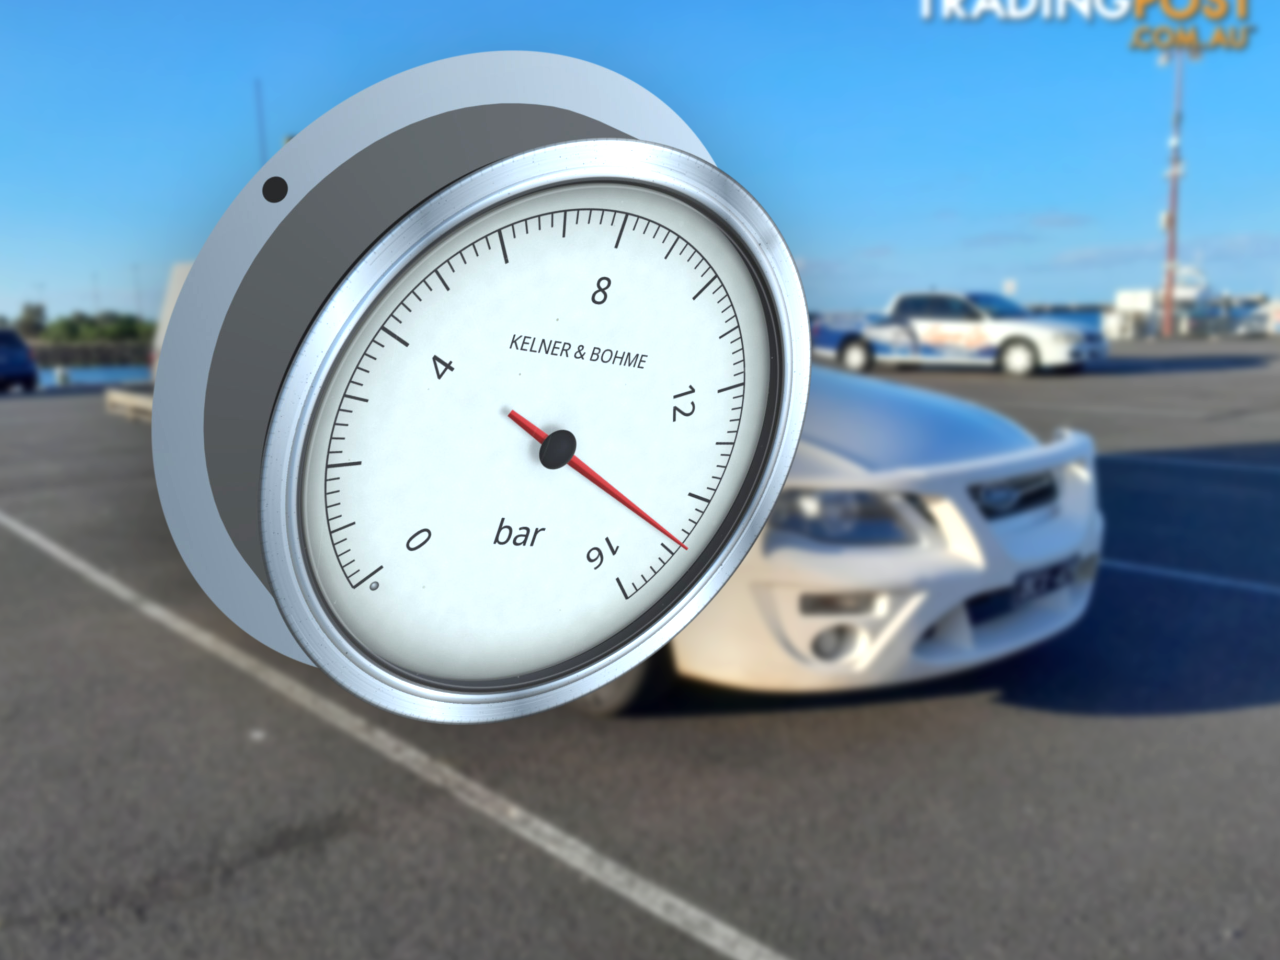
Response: 14.8 bar
